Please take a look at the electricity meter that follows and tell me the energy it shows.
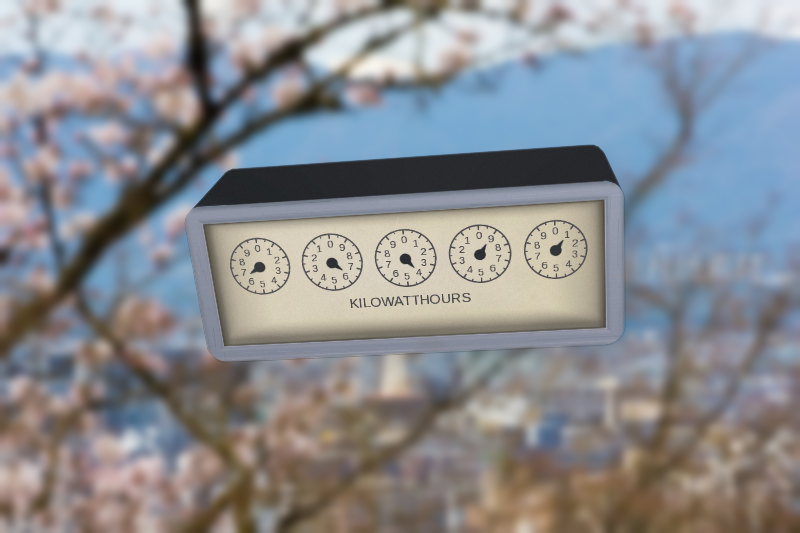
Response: 66391 kWh
